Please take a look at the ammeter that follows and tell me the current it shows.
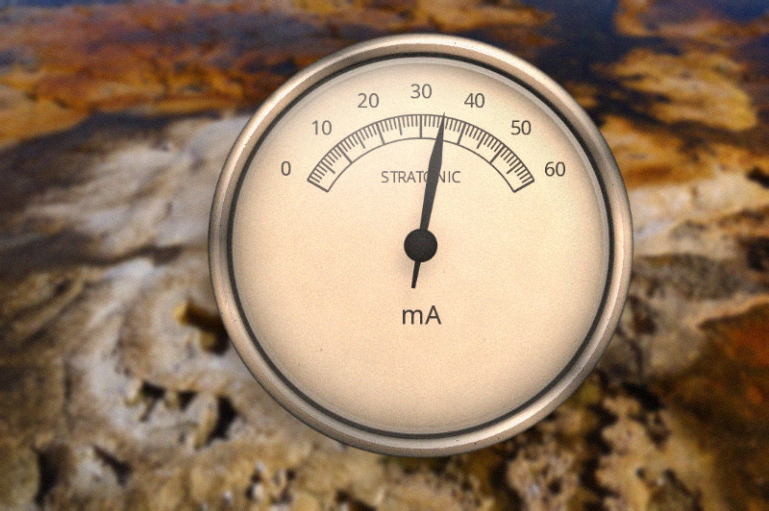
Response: 35 mA
